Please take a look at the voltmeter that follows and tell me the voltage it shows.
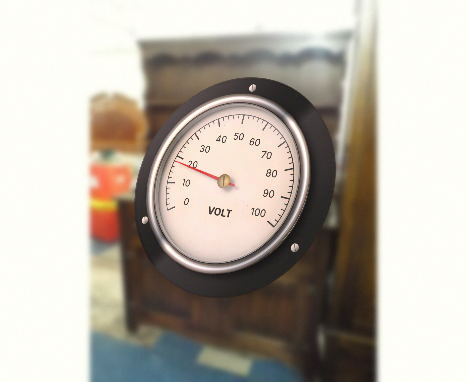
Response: 18 V
